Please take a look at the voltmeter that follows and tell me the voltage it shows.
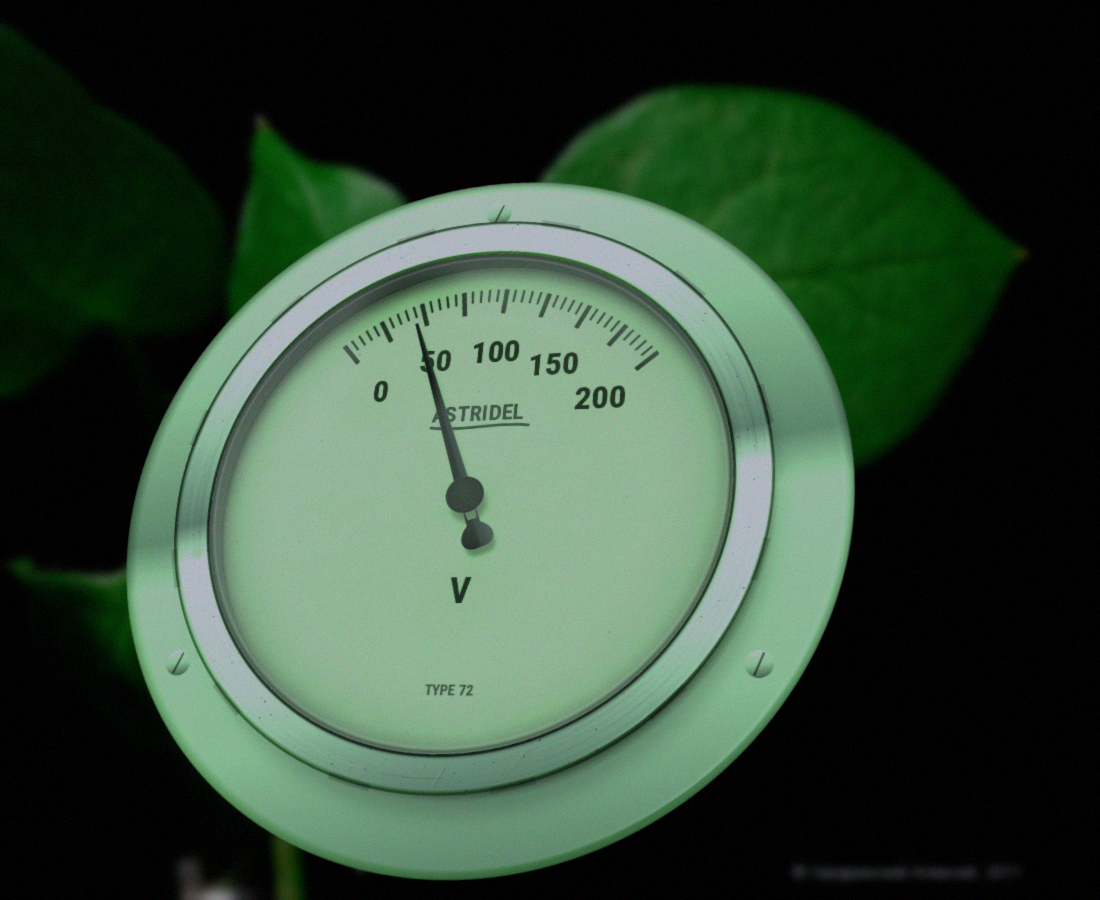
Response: 45 V
